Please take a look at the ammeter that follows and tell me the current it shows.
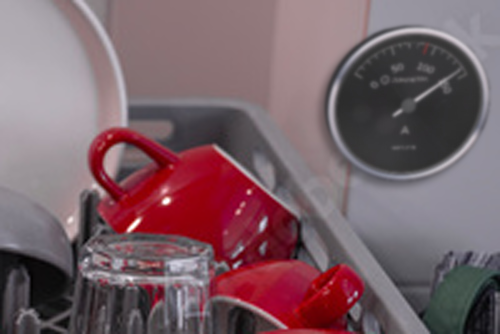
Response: 140 A
